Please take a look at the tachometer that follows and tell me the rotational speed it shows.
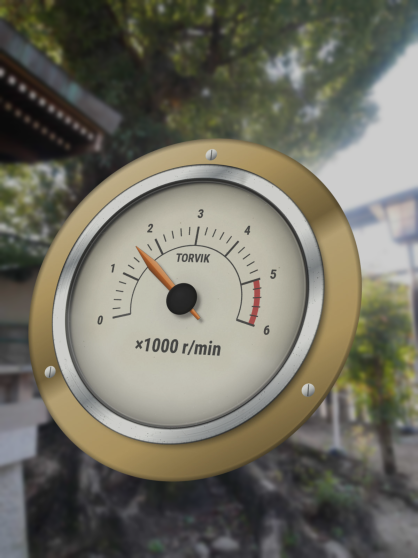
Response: 1600 rpm
